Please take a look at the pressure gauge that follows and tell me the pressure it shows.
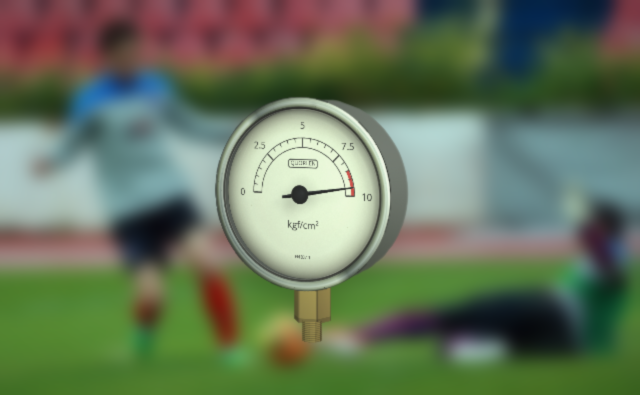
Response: 9.5 kg/cm²
